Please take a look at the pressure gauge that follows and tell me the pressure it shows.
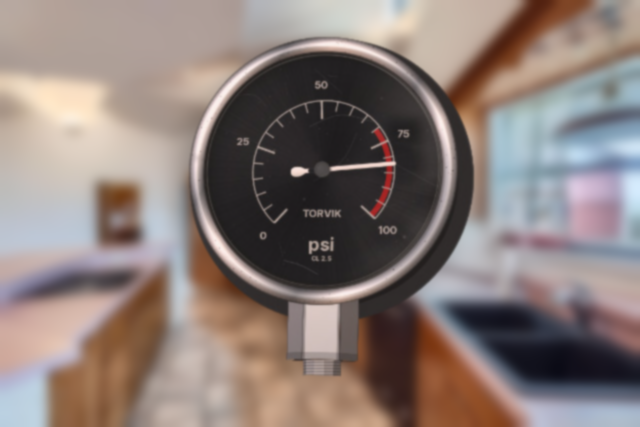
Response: 82.5 psi
